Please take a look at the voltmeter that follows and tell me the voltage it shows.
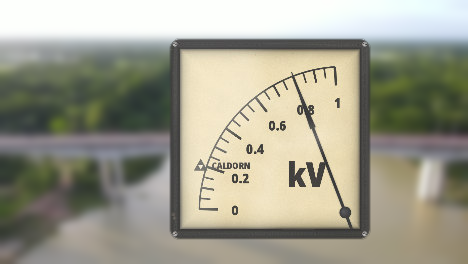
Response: 0.8 kV
